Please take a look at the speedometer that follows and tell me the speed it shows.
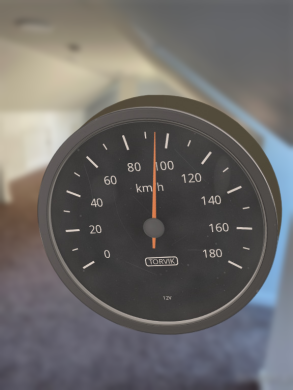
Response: 95 km/h
